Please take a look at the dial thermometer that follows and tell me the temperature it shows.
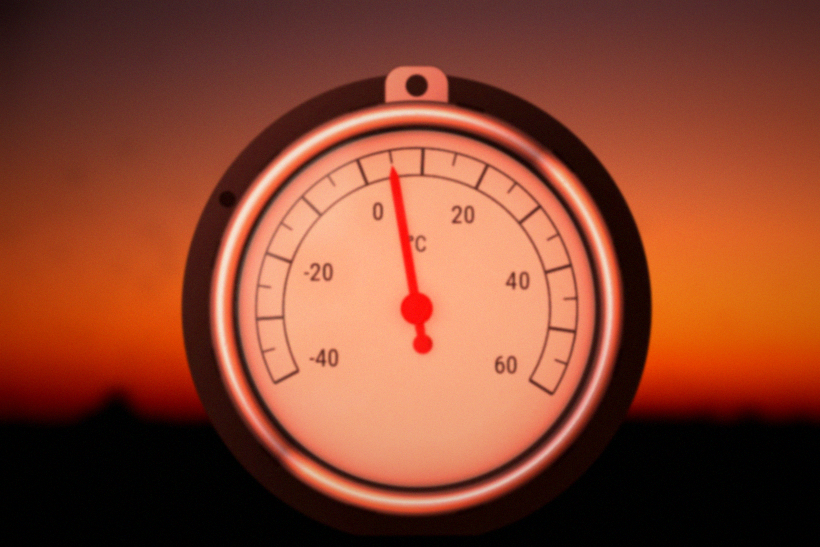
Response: 5 °C
